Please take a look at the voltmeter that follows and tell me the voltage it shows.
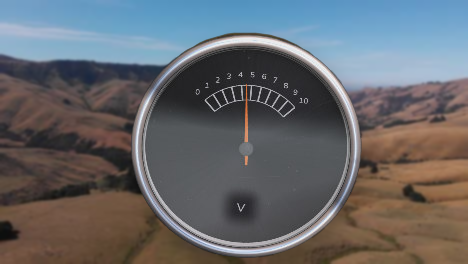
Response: 4.5 V
